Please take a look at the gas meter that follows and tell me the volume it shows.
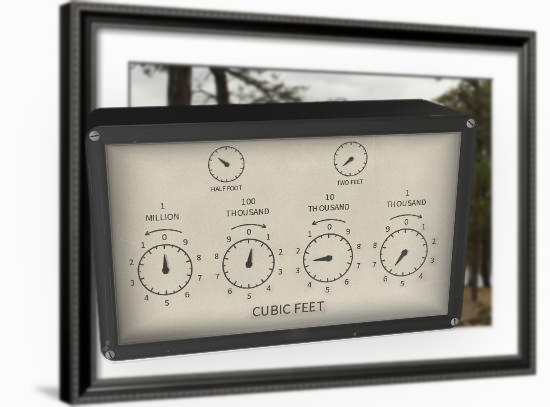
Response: 2600 ft³
